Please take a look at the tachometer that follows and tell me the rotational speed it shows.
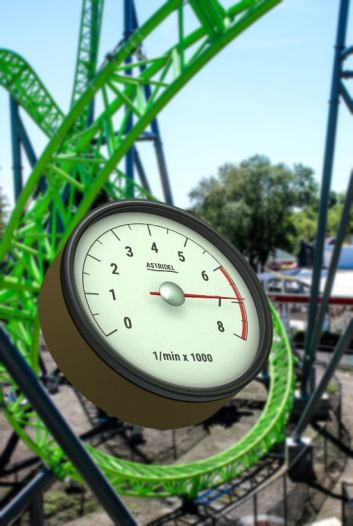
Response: 7000 rpm
